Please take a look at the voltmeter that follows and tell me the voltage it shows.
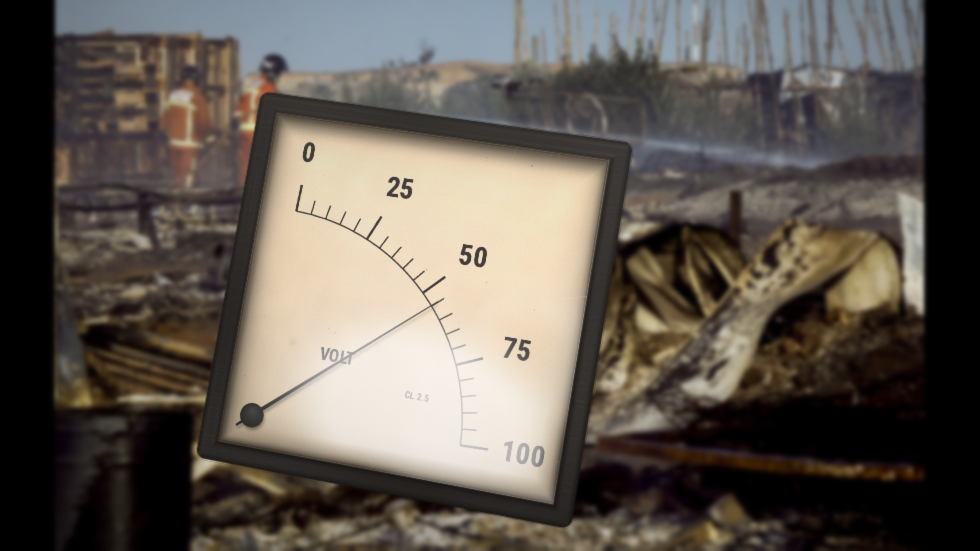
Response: 55 V
